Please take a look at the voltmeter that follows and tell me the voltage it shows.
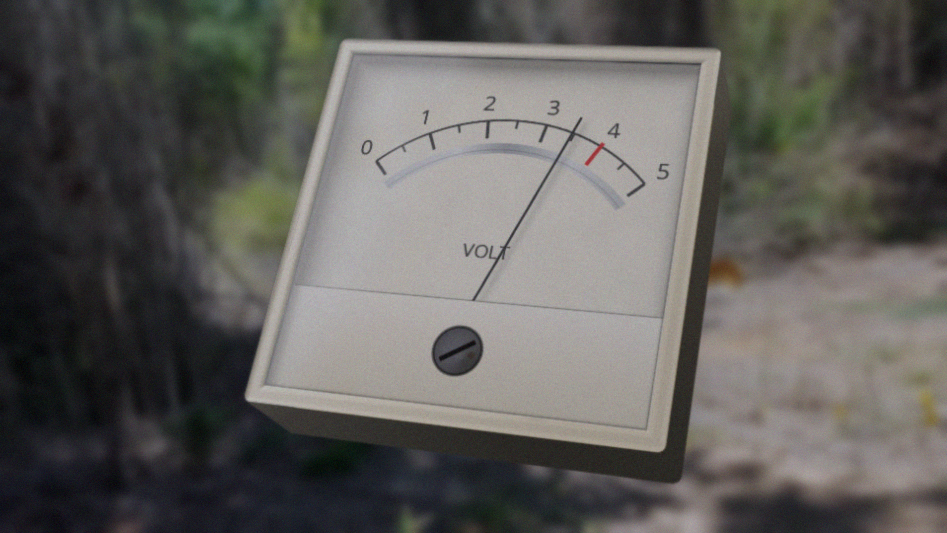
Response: 3.5 V
